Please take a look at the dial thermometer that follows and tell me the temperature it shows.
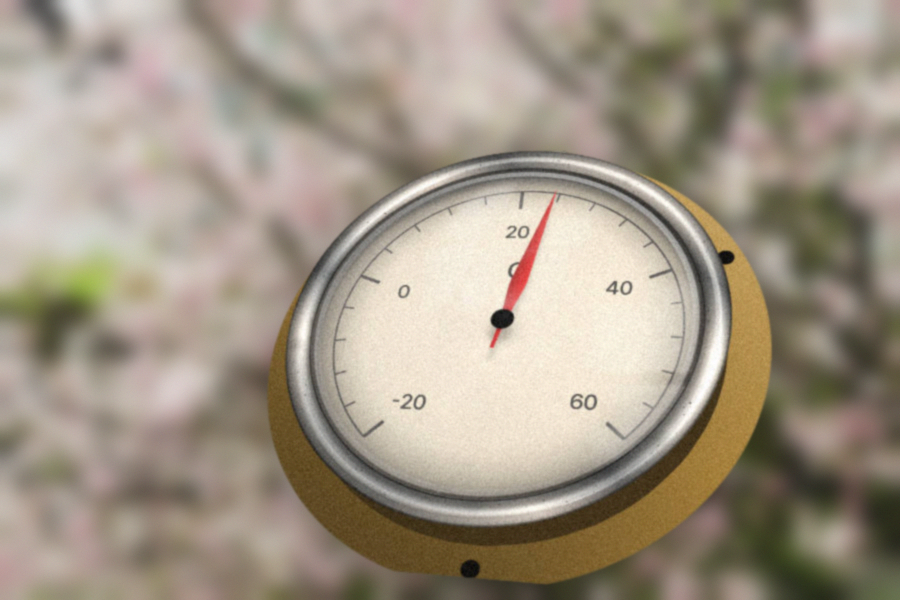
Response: 24 °C
